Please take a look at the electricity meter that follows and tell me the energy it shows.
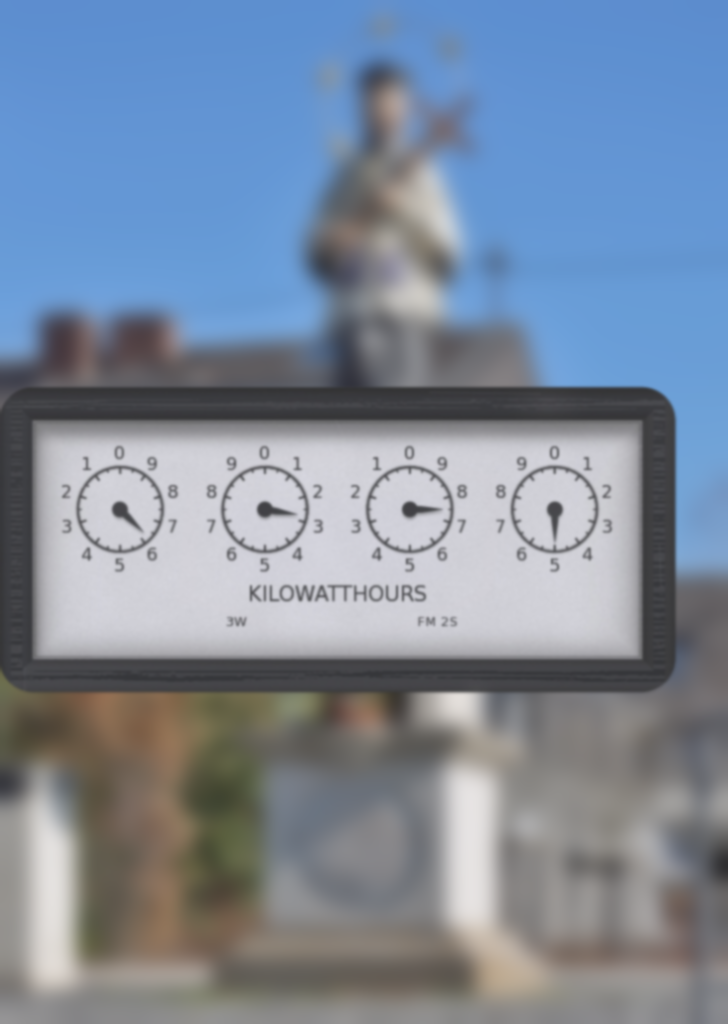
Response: 6275 kWh
